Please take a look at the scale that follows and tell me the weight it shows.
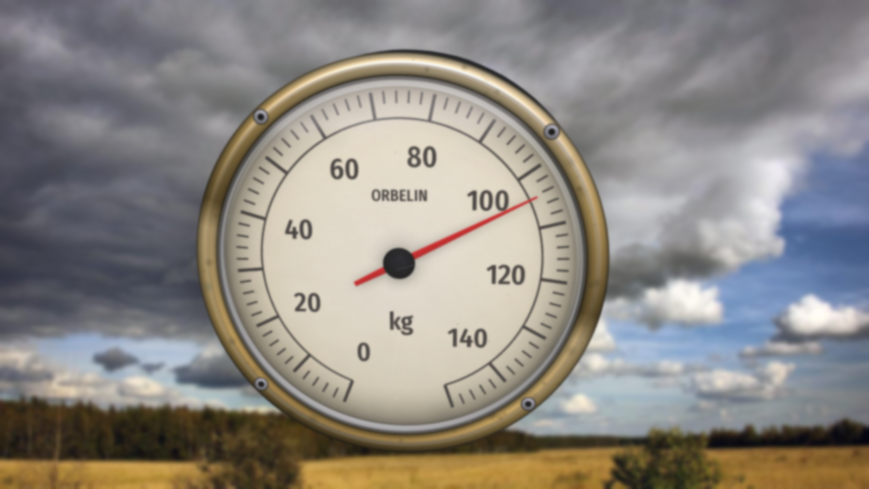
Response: 104 kg
